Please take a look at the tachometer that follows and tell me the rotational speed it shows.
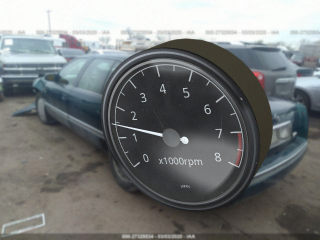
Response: 1500 rpm
